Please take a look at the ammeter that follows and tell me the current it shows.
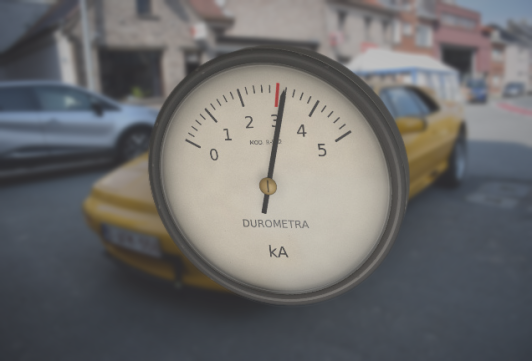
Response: 3.2 kA
